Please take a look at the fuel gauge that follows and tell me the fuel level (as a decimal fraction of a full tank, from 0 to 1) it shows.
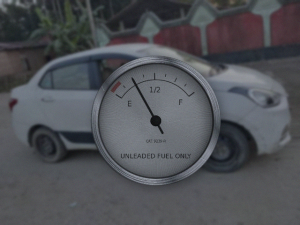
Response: 0.25
